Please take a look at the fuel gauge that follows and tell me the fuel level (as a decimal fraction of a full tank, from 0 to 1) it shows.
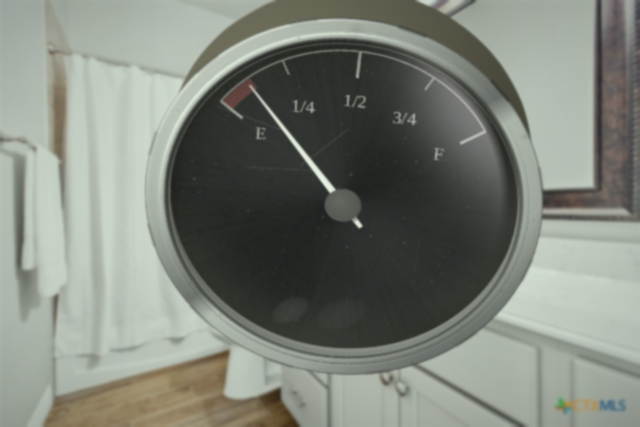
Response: 0.125
